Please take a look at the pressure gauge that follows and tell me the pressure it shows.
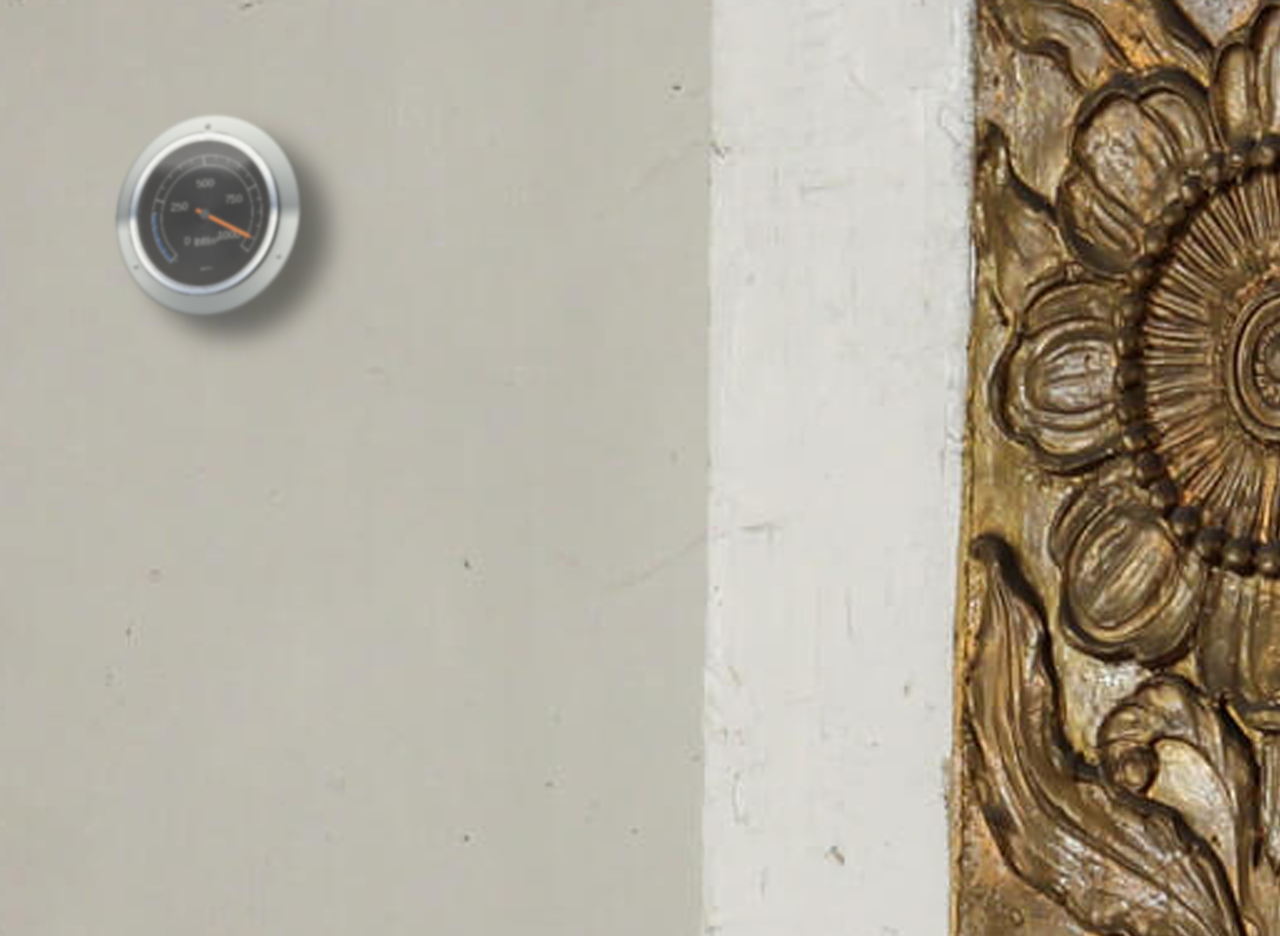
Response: 950 psi
